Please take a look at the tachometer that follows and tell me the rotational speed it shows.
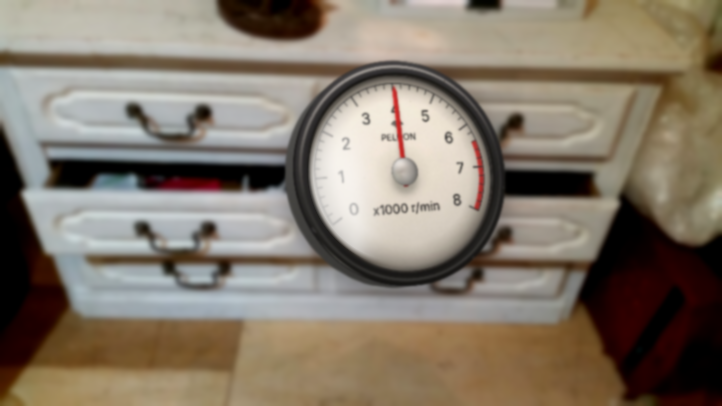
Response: 4000 rpm
